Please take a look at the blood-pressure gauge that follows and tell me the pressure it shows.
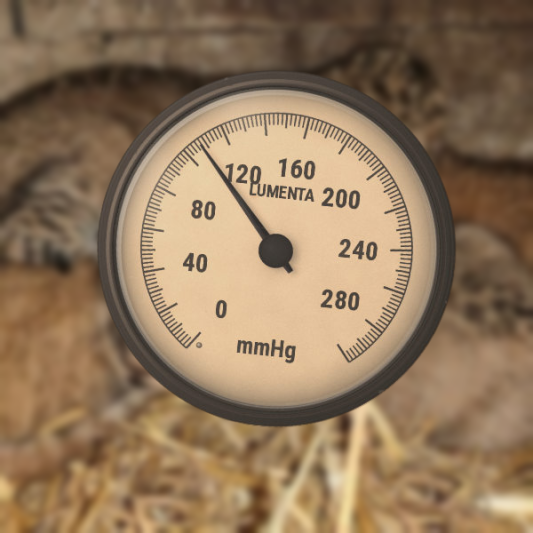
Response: 108 mmHg
